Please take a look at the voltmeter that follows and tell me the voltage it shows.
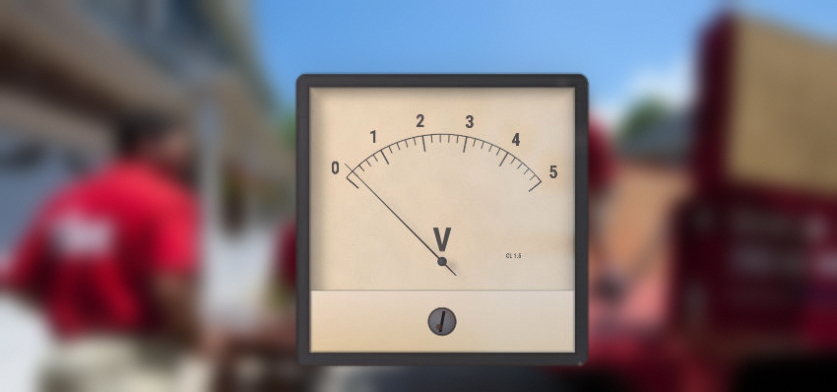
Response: 0.2 V
